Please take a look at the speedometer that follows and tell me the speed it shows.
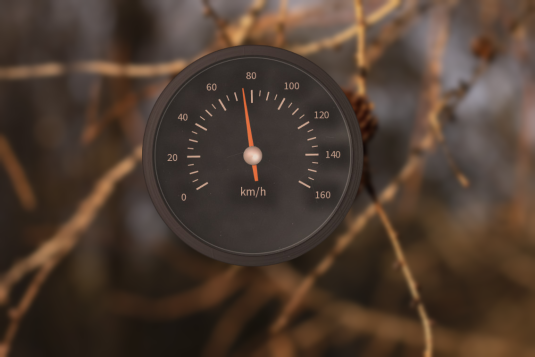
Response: 75 km/h
